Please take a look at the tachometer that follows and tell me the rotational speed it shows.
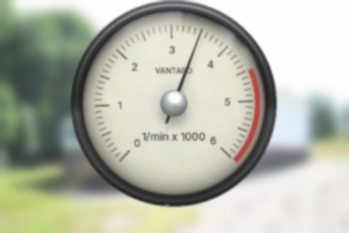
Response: 3500 rpm
